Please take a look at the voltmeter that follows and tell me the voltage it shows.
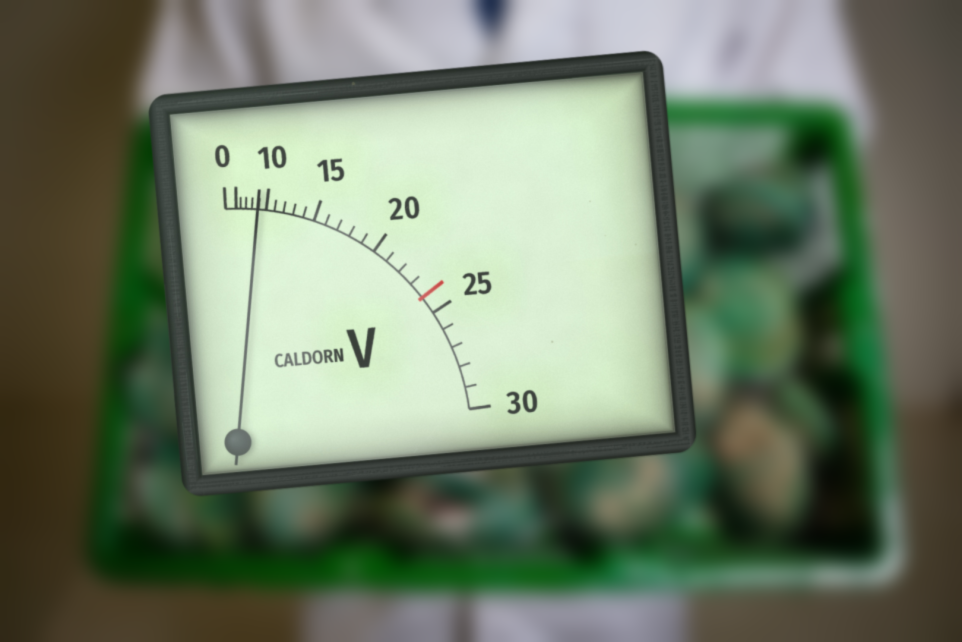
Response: 9 V
